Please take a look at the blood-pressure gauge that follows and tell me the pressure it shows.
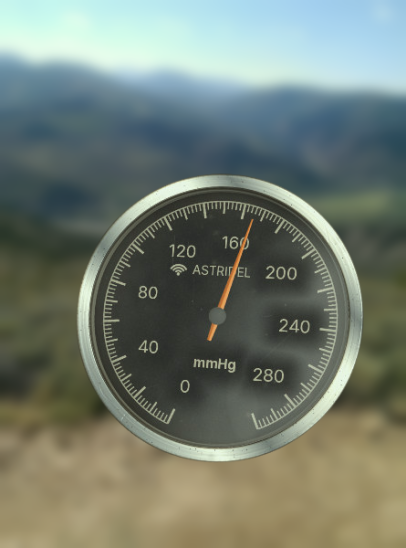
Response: 166 mmHg
